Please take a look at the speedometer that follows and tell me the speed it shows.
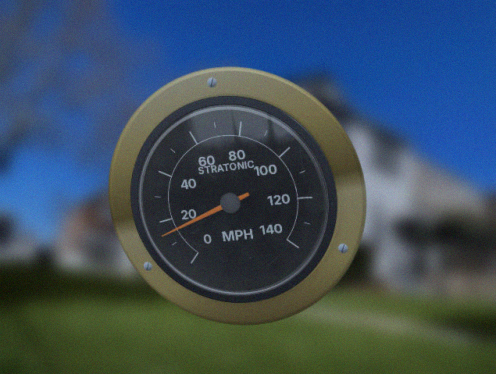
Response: 15 mph
